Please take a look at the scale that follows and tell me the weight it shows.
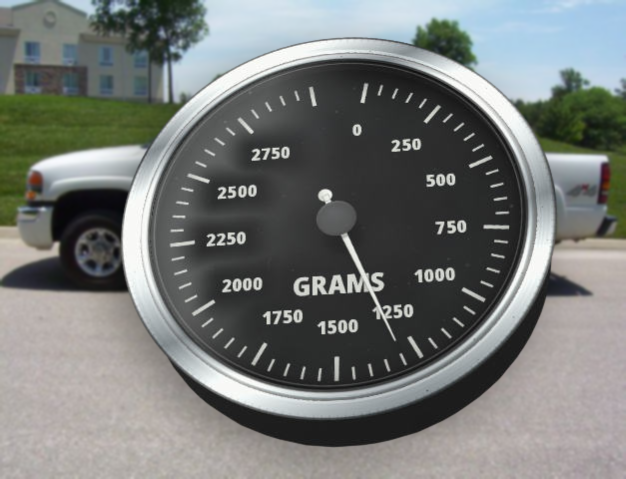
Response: 1300 g
